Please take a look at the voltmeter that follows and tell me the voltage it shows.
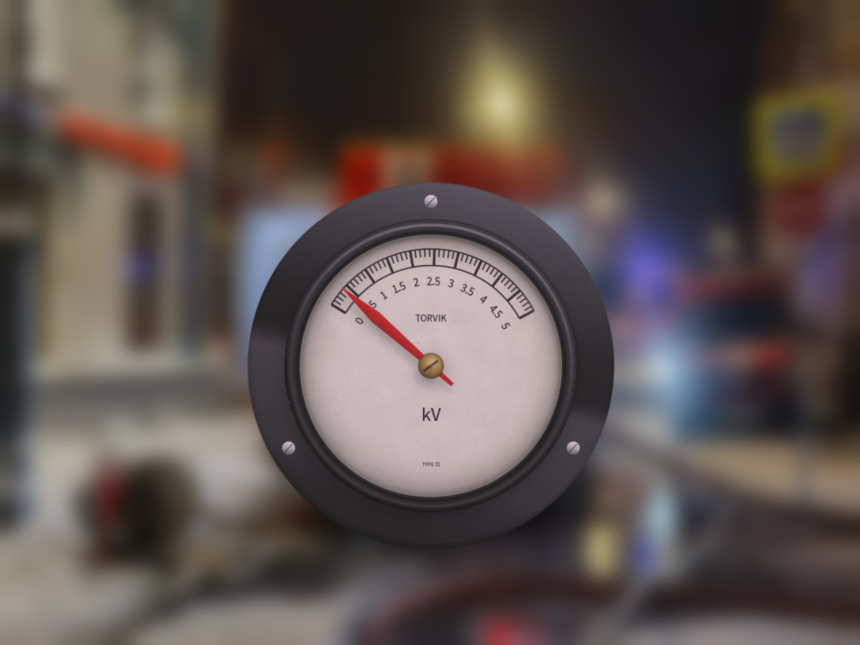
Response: 0.4 kV
